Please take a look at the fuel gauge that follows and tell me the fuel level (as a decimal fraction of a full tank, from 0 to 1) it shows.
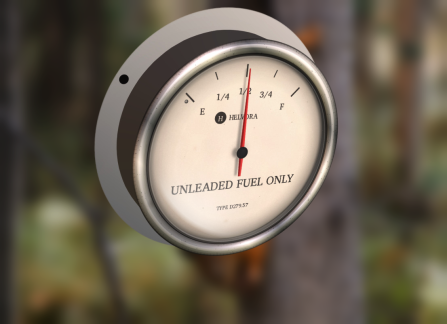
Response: 0.5
